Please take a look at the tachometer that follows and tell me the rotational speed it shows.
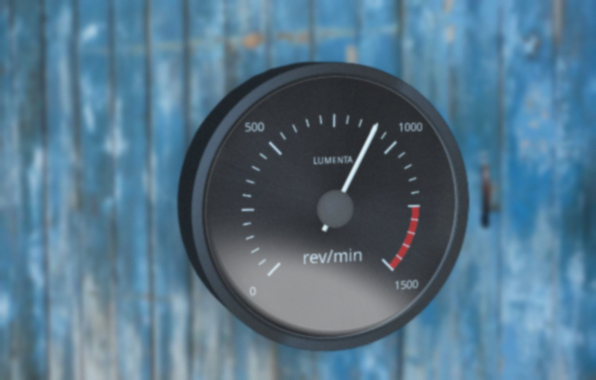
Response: 900 rpm
